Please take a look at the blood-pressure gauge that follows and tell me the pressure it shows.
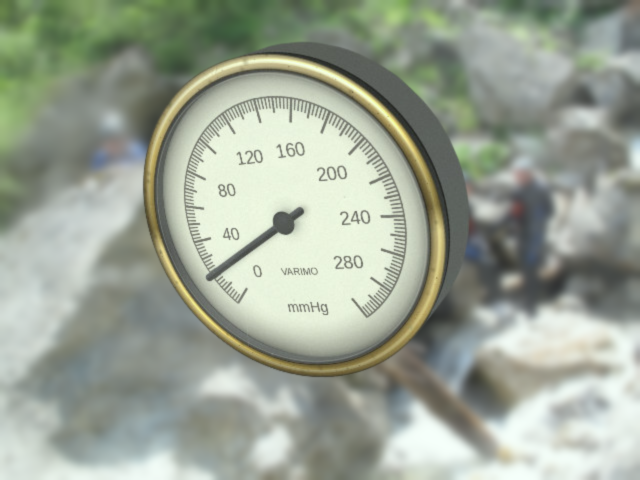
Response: 20 mmHg
